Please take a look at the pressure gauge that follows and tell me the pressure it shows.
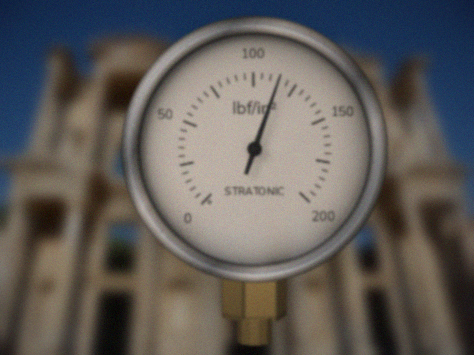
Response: 115 psi
